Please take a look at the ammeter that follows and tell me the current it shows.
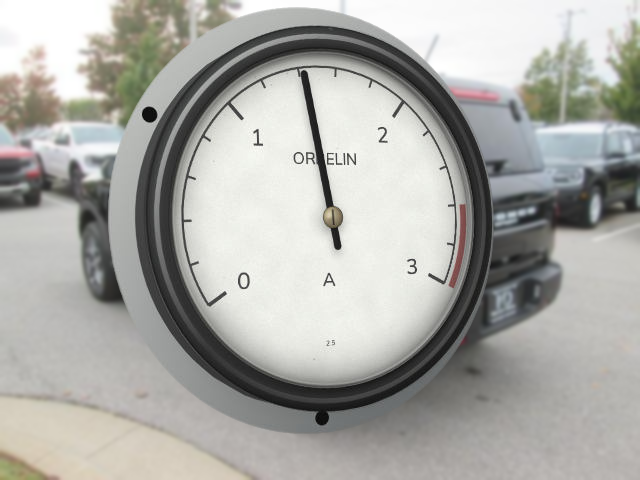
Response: 1.4 A
